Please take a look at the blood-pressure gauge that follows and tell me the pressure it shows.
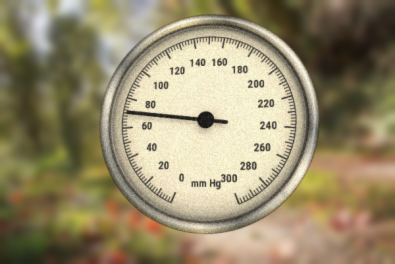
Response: 70 mmHg
